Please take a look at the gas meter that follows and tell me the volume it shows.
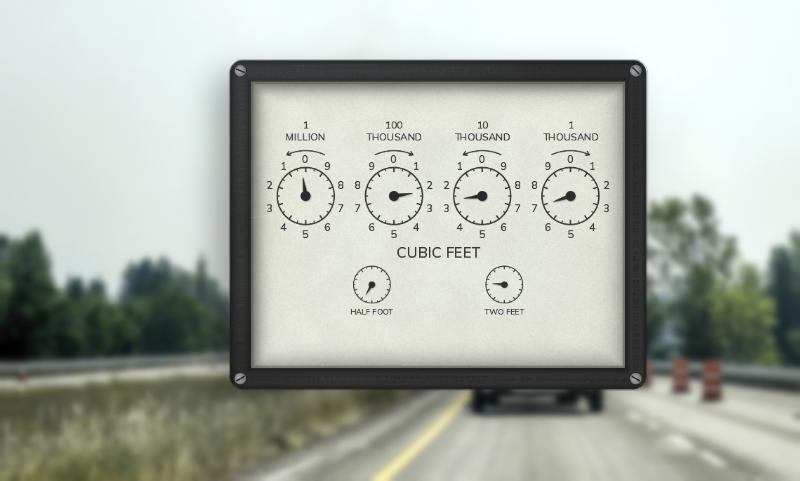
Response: 22700 ft³
